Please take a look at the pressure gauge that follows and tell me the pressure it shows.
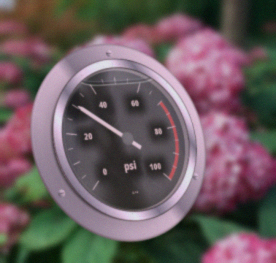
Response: 30 psi
